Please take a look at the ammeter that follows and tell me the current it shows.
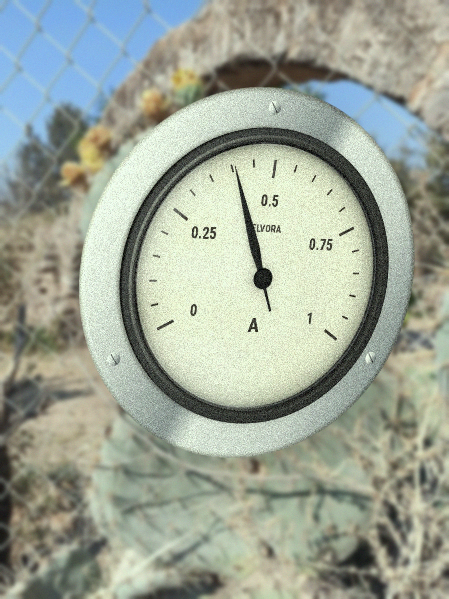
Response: 0.4 A
